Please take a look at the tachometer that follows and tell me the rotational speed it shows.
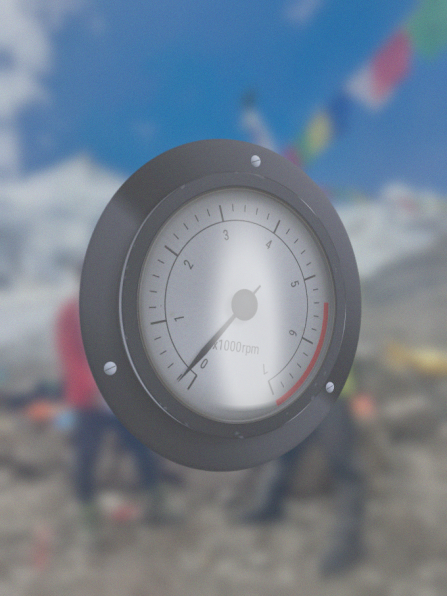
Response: 200 rpm
